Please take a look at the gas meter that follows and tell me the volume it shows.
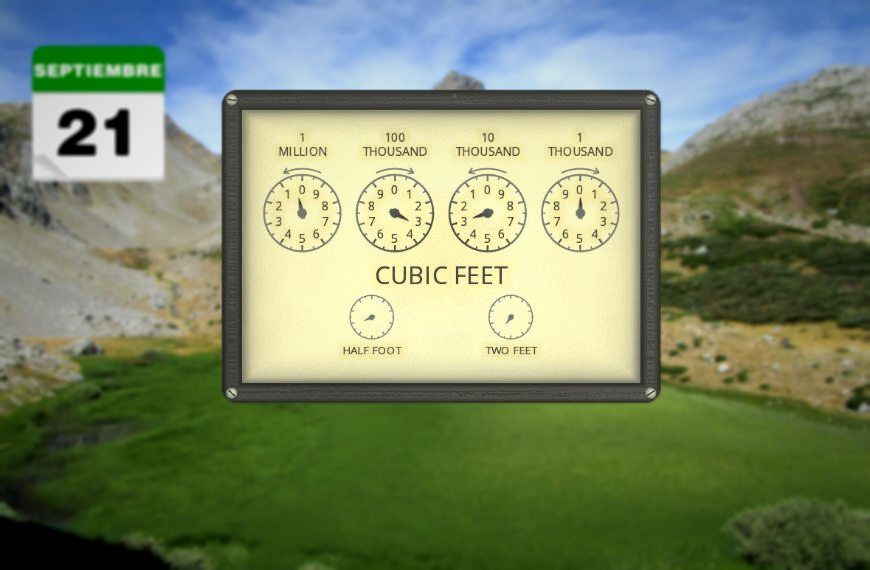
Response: 33000 ft³
